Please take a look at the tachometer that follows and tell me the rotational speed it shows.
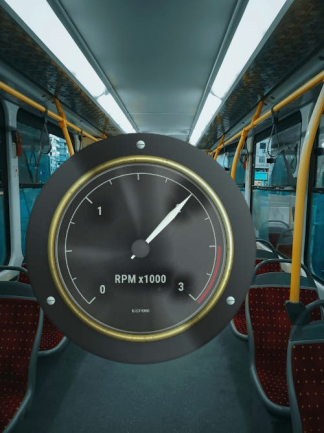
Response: 2000 rpm
